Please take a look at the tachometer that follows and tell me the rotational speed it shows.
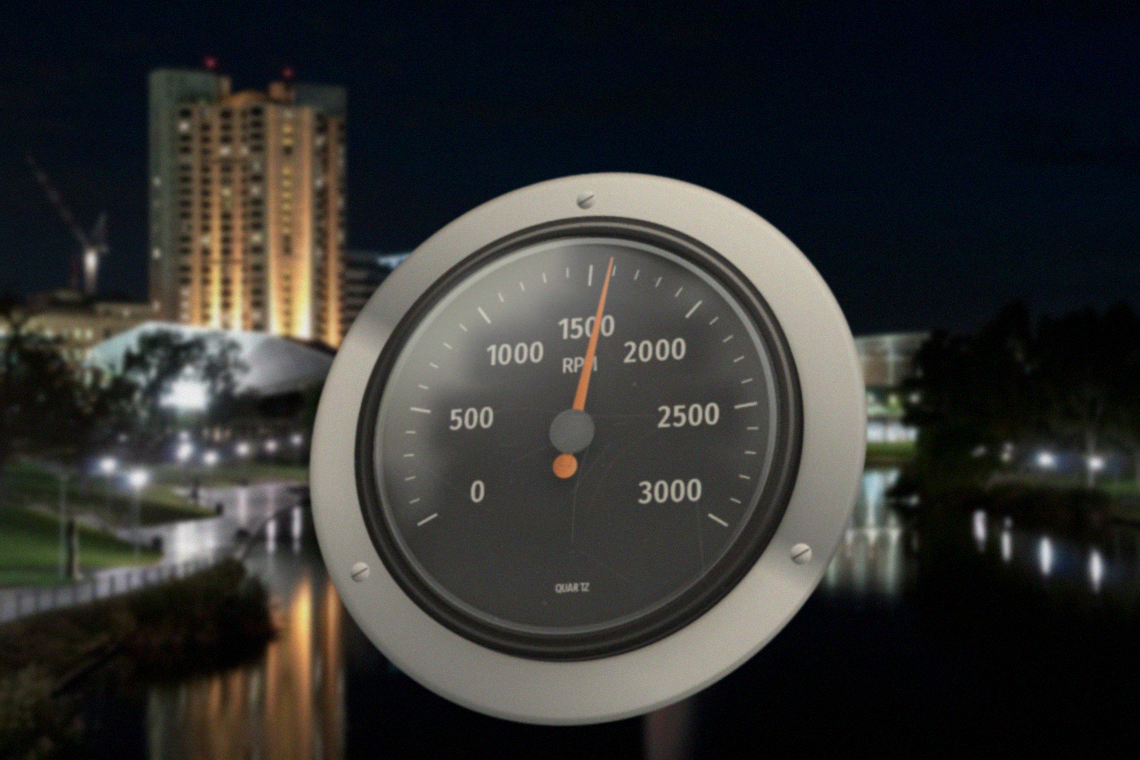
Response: 1600 rpm
